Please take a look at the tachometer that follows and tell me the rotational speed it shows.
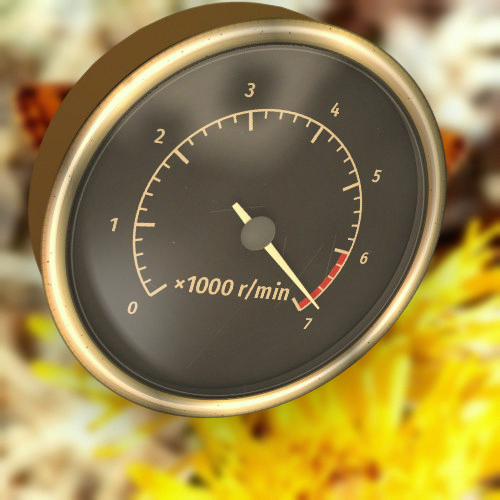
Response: 6800 rpm
